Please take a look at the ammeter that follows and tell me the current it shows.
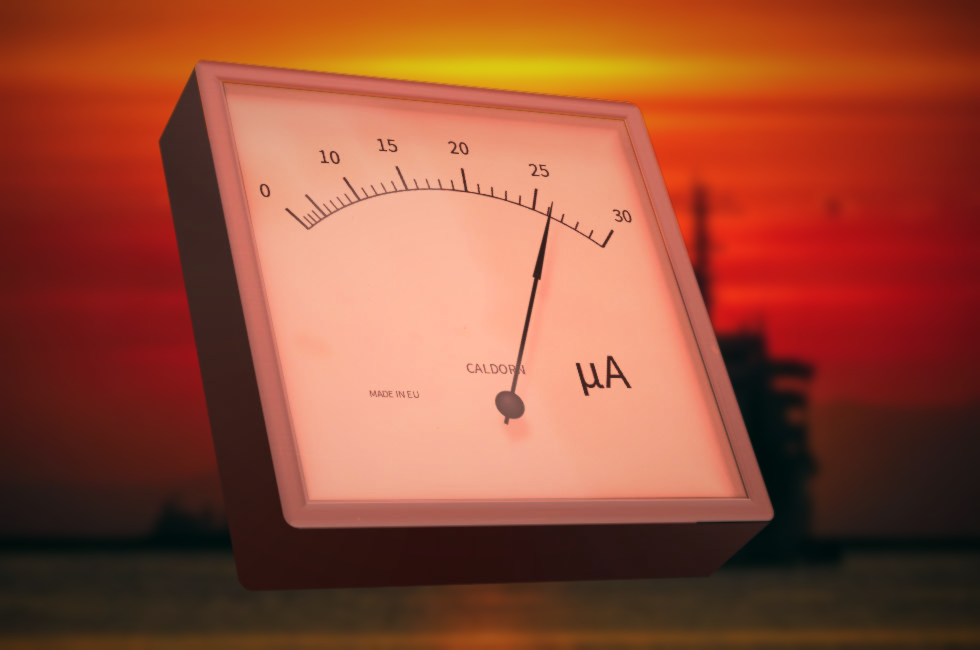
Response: 26 µA
